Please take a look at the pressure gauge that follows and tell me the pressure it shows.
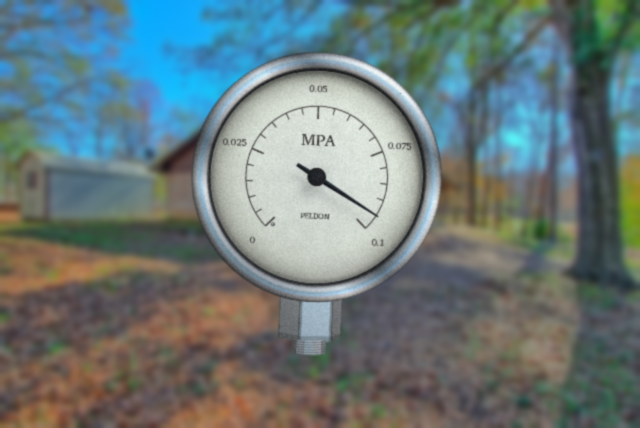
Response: 0.095 MPa
